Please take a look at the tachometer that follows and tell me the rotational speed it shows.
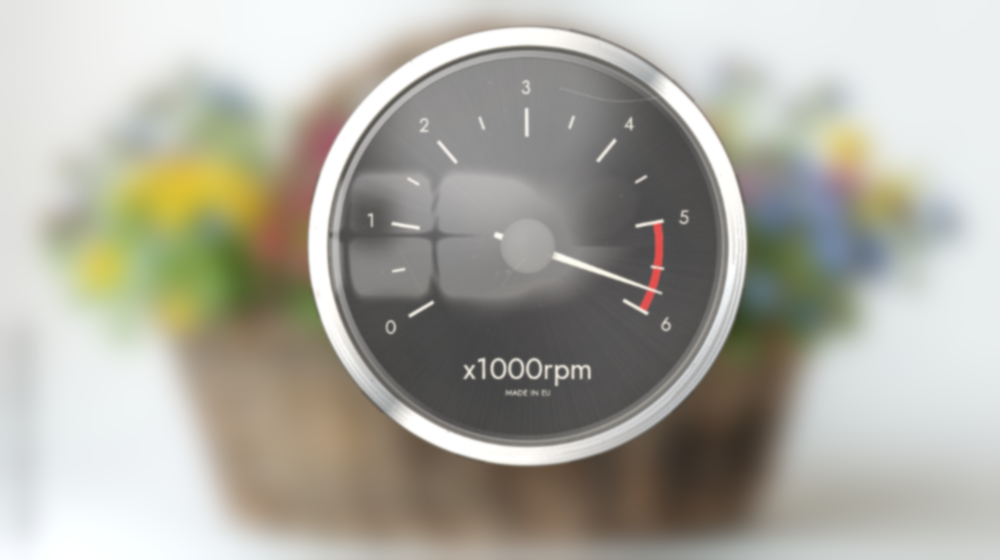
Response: 5750 rpm
